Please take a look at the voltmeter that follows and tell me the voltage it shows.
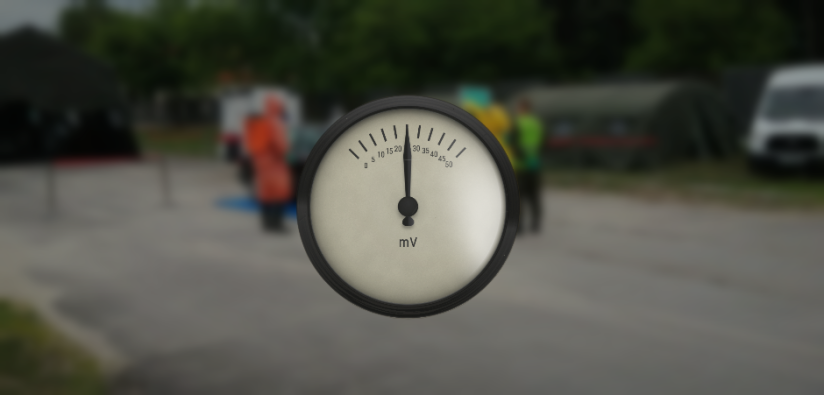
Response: 25 mV
